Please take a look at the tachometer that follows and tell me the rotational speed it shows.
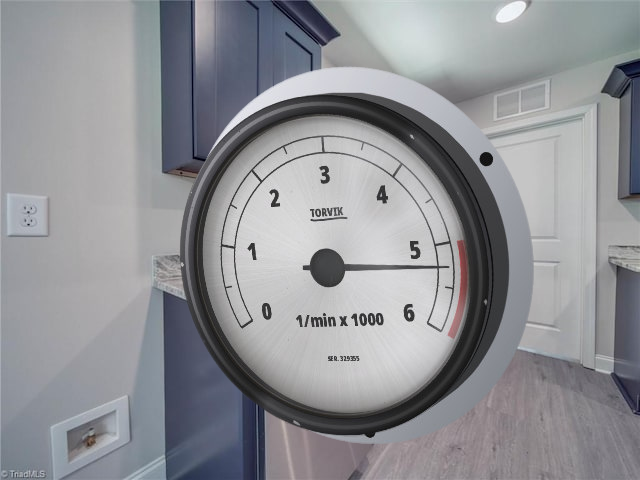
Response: 5250 rpm
